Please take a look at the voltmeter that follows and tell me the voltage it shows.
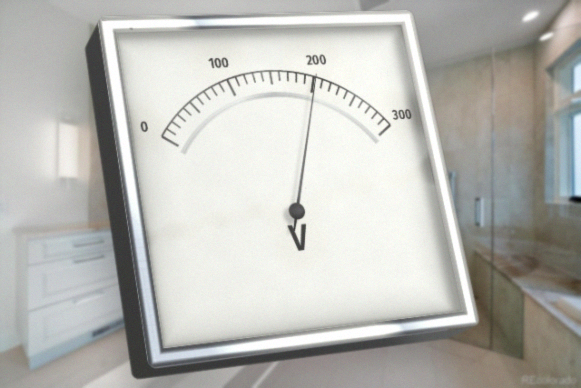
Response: 200 V
